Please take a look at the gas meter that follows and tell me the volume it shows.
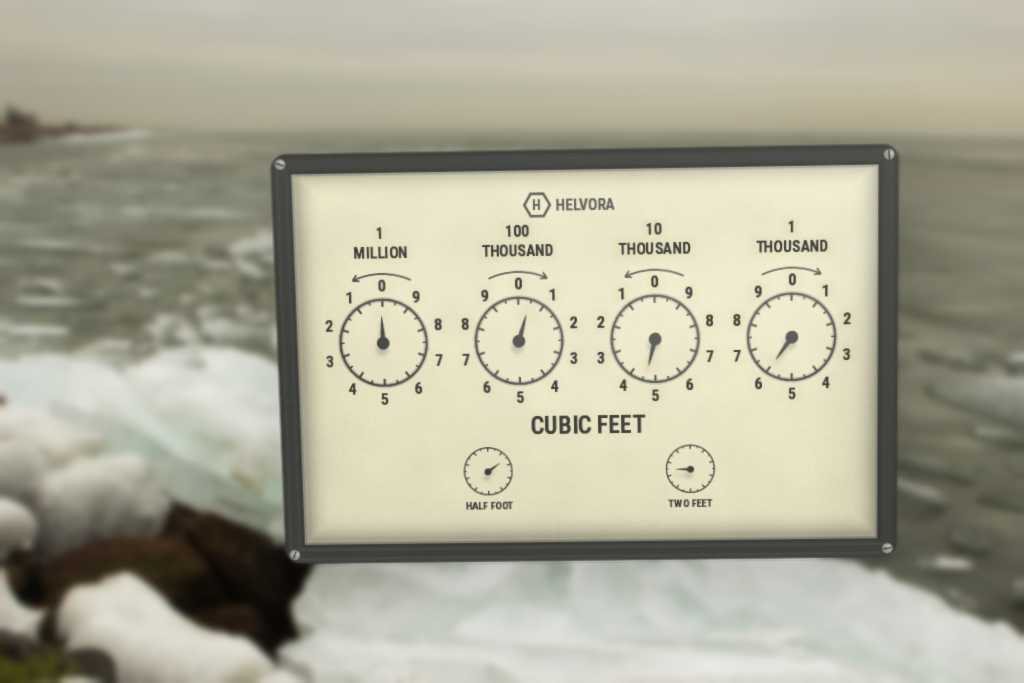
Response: 4600 ft³
